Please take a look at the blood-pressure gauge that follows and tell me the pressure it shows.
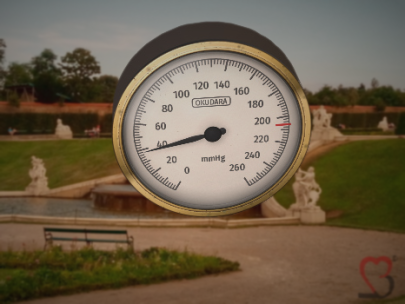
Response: 40 mmHg
